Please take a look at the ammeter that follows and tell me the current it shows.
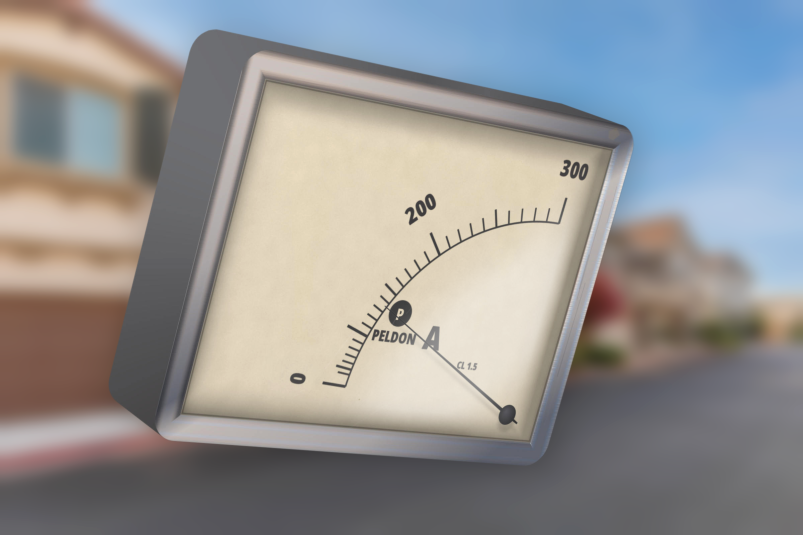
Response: 135 A
